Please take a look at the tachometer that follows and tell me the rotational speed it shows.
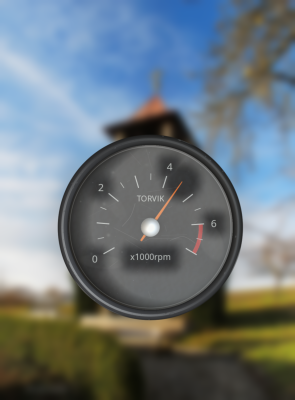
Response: 4500 rpm
